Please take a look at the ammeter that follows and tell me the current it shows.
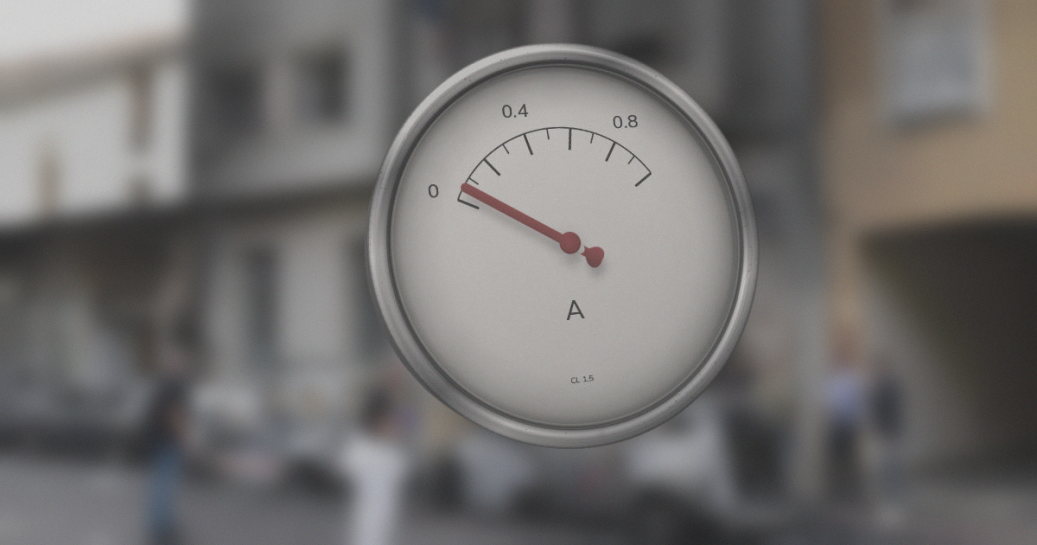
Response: 0.05 A
